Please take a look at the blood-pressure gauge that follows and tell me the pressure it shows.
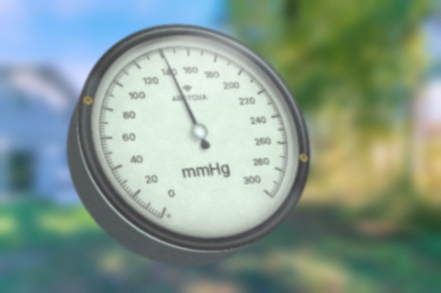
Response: 140 mmHg
